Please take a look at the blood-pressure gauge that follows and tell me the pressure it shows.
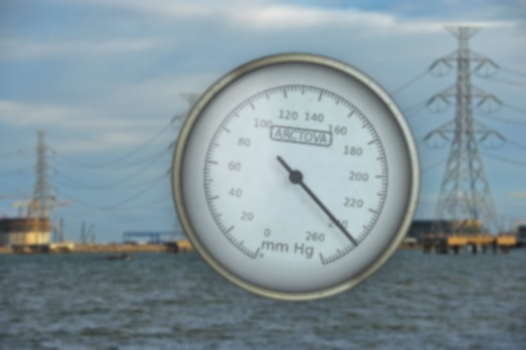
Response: 240 mmHg
